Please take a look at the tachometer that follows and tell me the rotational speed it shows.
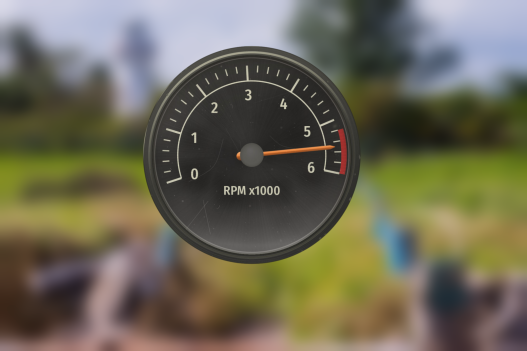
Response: 5500 rpm
